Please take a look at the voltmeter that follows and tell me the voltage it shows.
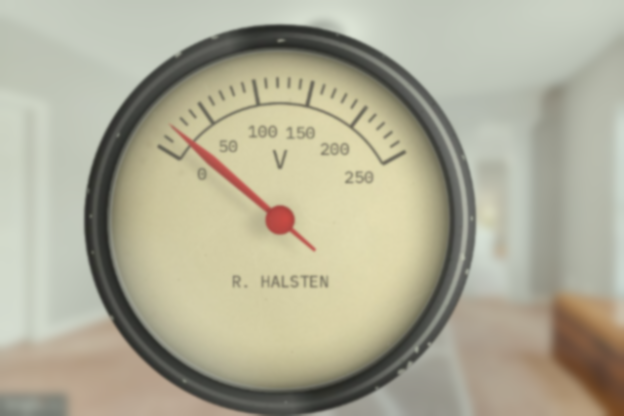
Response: 20 V
